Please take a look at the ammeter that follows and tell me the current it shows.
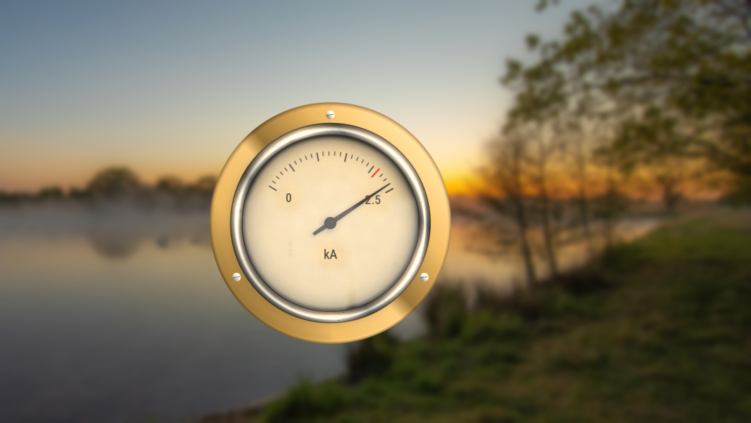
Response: 2.4 kA
